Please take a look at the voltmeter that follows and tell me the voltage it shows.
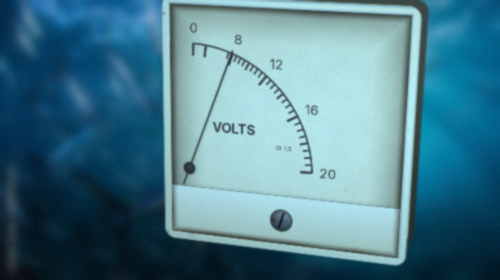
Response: 8 V
